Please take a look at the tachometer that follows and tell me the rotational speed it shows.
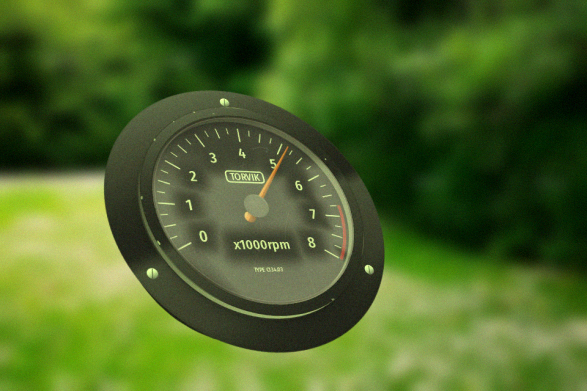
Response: 5125 rpm
